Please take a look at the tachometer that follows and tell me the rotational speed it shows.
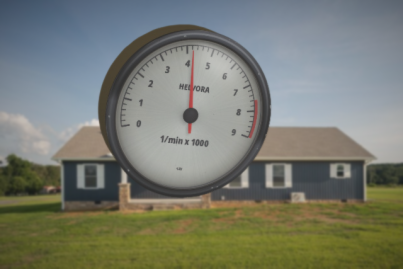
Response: 4200 rpm
